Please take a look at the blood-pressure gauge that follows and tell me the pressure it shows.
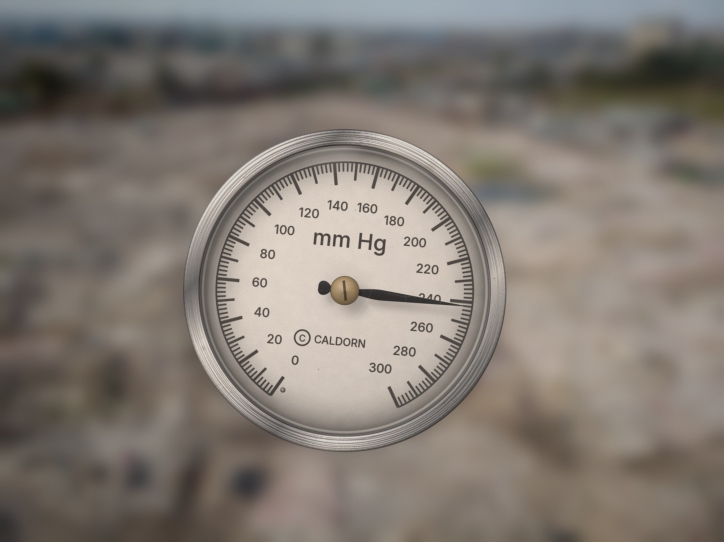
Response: 242 mmHg
